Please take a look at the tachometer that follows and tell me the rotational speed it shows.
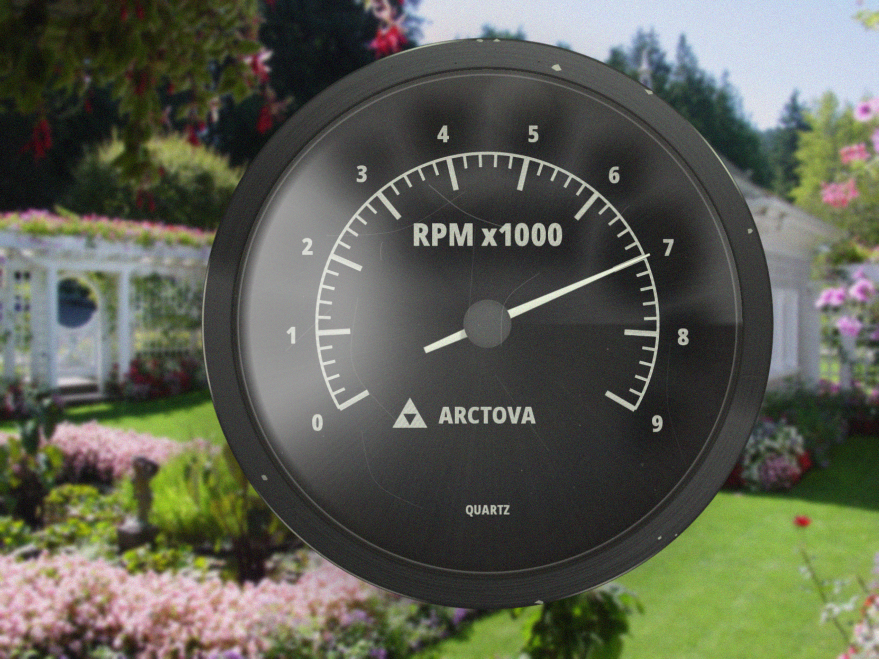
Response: 7000 rpm
